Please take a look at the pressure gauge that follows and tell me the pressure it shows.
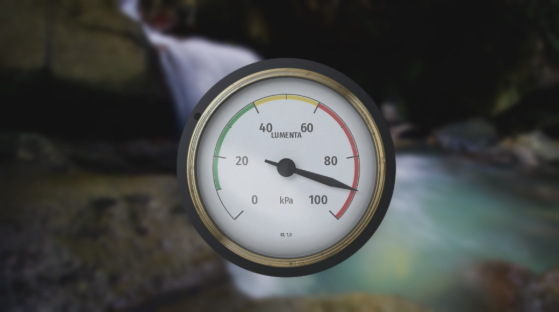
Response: 90 kPa
